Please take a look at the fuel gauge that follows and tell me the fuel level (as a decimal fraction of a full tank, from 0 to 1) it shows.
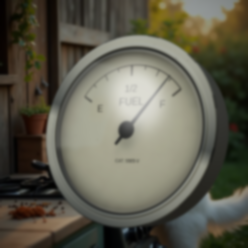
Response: 0.875
